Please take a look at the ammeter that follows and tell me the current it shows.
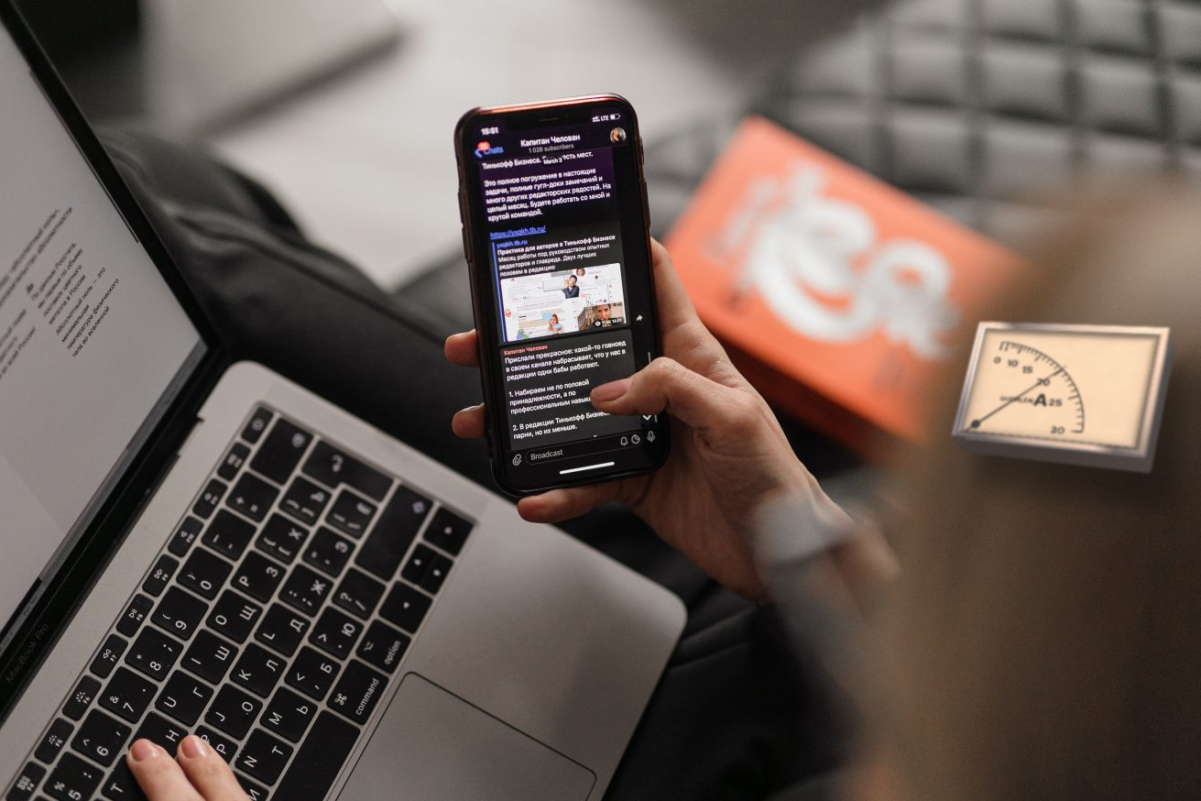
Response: 20 A
